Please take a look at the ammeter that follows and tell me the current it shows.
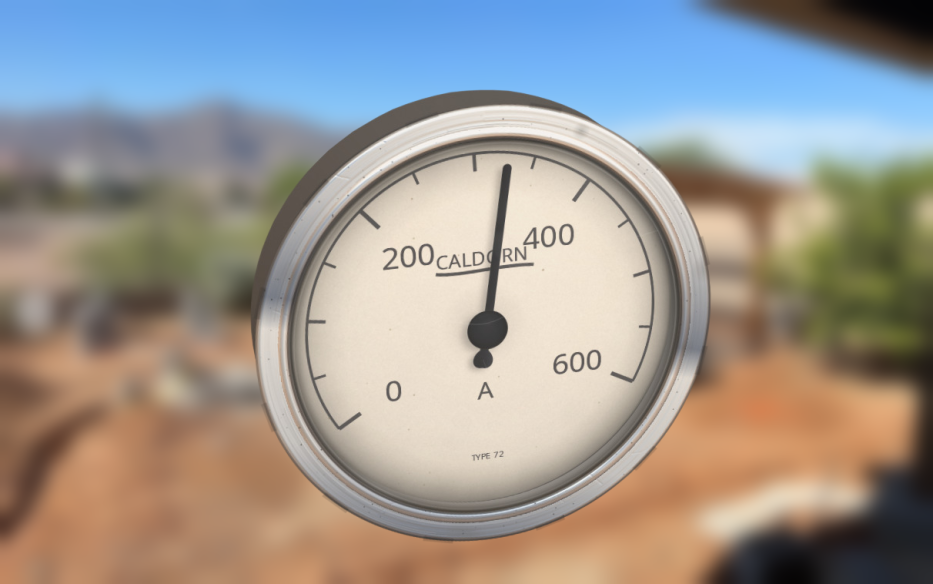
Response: 325 A
